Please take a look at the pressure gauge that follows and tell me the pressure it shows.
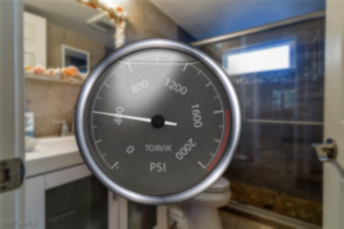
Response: 400 psi
